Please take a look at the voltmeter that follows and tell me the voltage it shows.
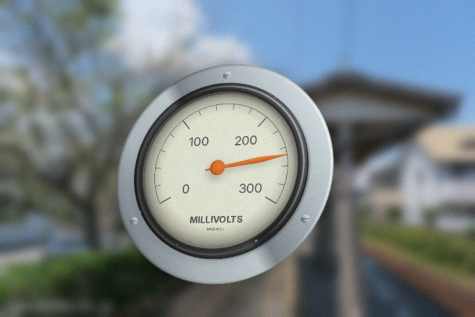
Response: 250 mV
